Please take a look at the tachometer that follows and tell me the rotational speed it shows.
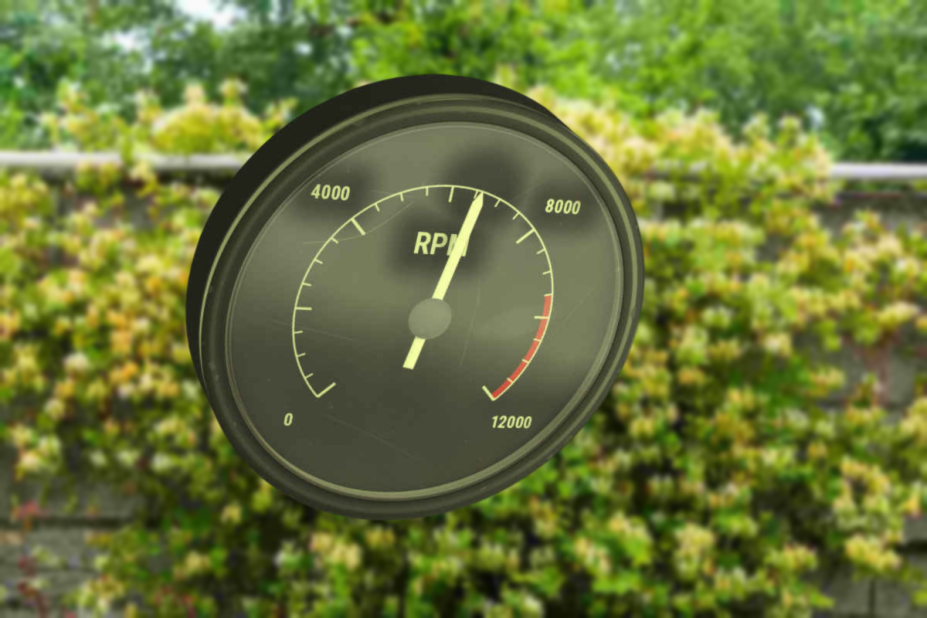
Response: 6500 rpm
